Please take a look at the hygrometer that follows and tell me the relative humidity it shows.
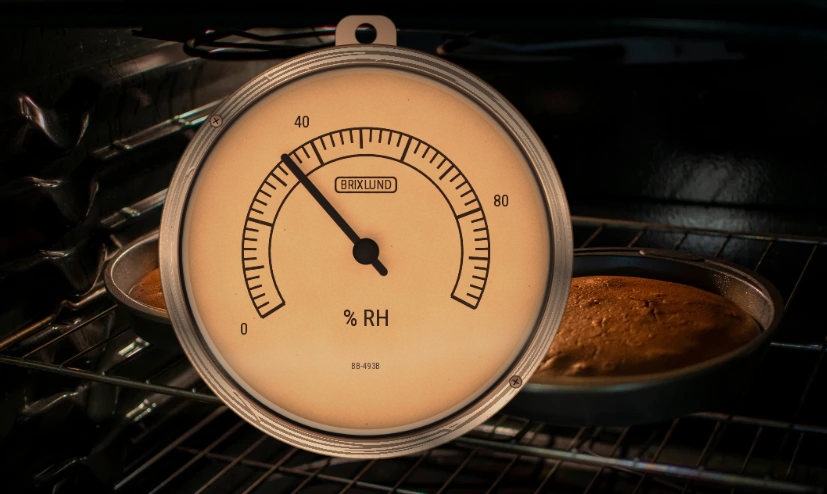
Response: 34 %
